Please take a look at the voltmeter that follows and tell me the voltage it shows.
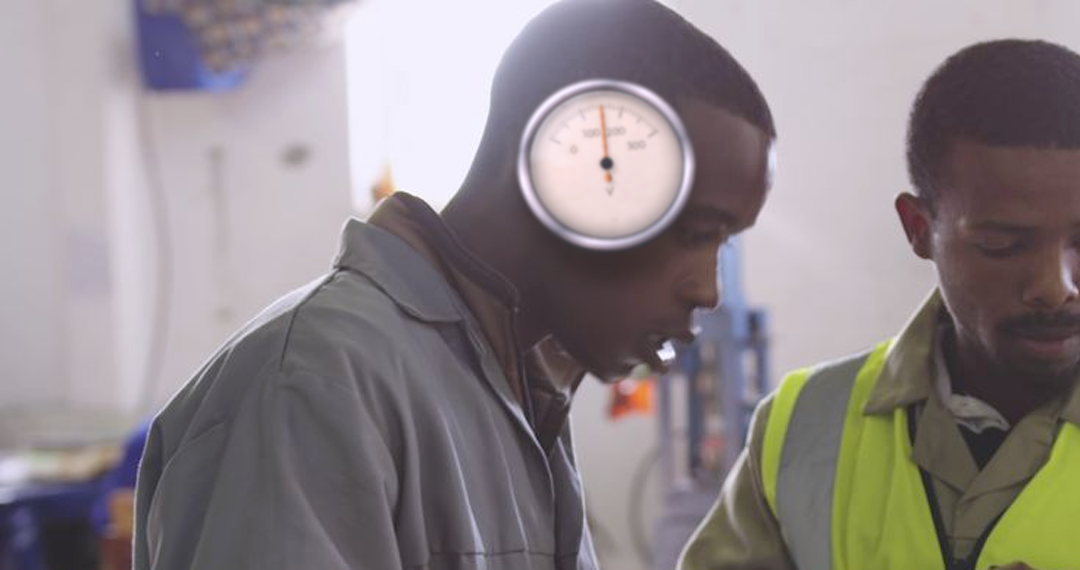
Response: 150 V
